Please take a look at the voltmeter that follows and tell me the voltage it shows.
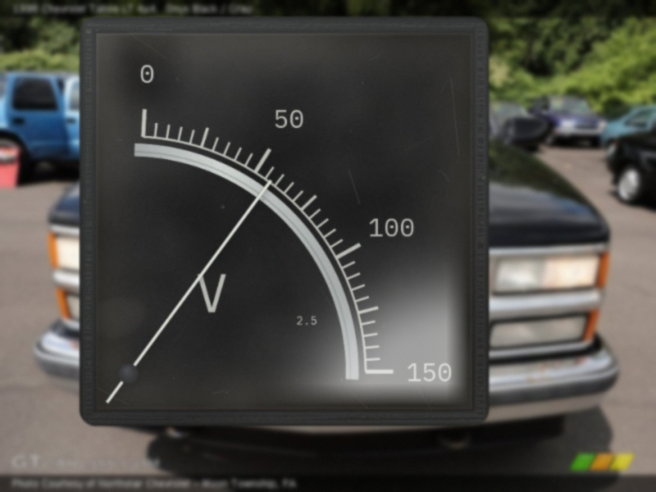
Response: 57.5 V
